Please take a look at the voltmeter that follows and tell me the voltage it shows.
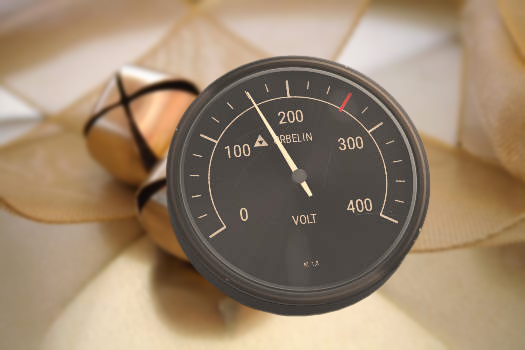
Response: 160 V
